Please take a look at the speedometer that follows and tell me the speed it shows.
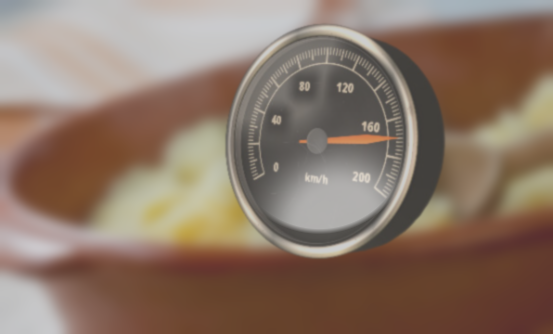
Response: 170 km/h
